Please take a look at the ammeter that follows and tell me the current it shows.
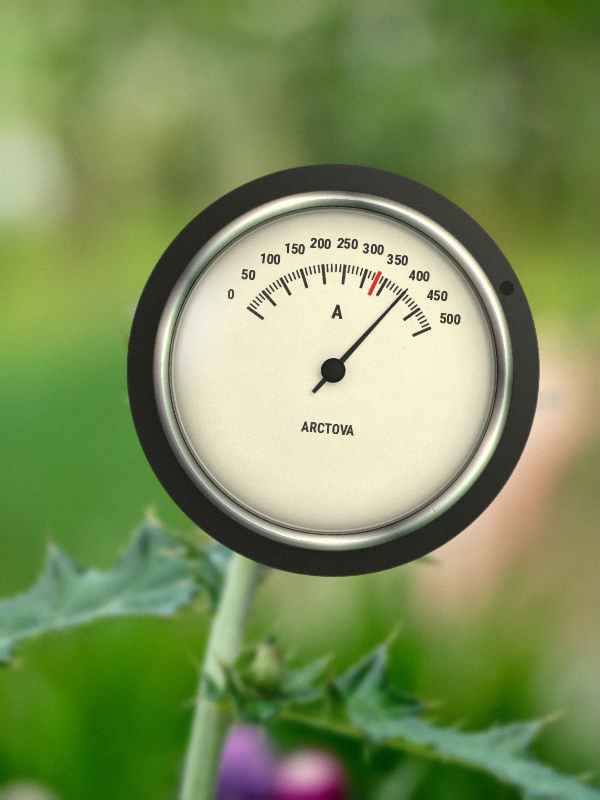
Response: 400 A
